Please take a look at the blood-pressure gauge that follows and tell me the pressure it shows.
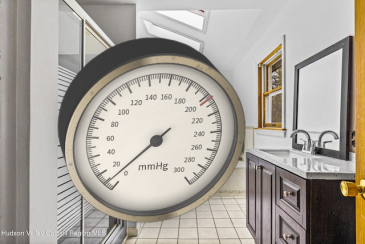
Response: 10 mmHg
